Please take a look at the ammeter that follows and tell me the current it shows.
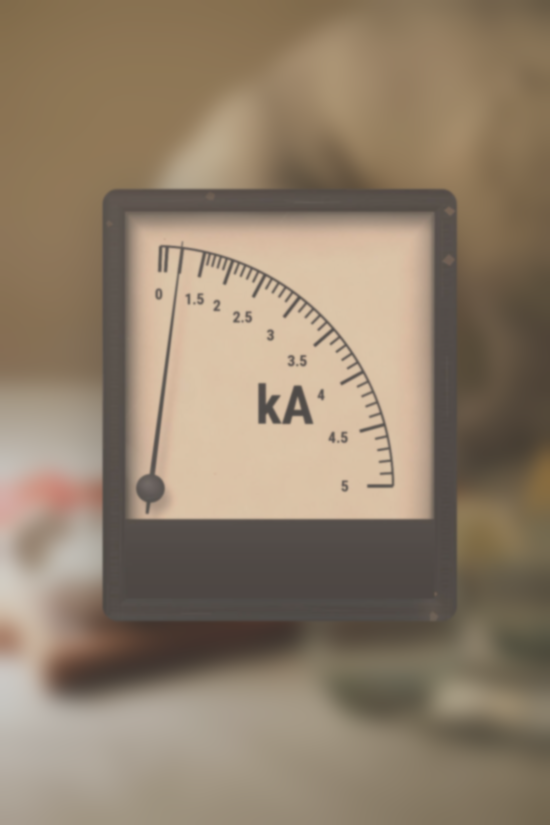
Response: 1 kA
